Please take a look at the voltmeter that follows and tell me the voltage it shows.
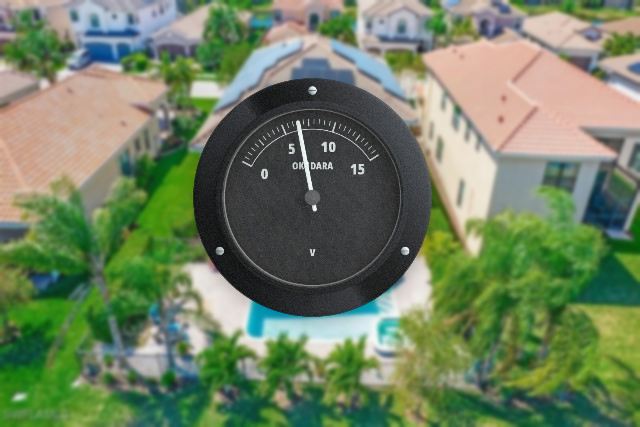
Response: 6.5 V
